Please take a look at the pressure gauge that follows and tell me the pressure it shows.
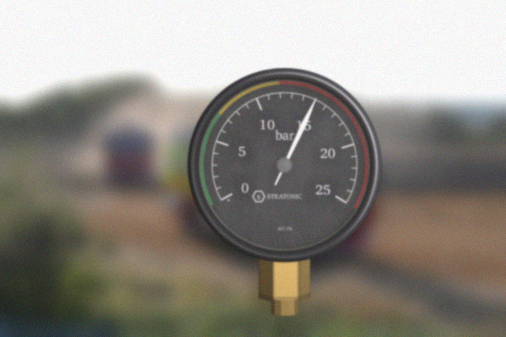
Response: 15 bar
